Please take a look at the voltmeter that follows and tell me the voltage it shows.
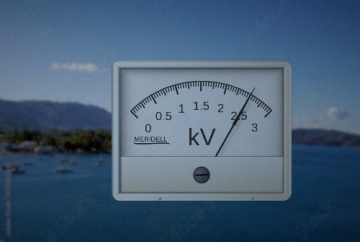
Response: 2.5 kV
